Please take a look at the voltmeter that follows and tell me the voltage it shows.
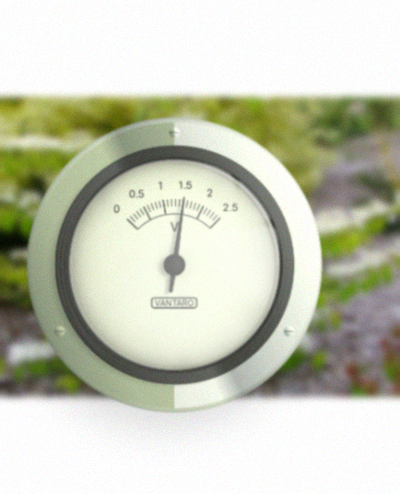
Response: 1.5 V
